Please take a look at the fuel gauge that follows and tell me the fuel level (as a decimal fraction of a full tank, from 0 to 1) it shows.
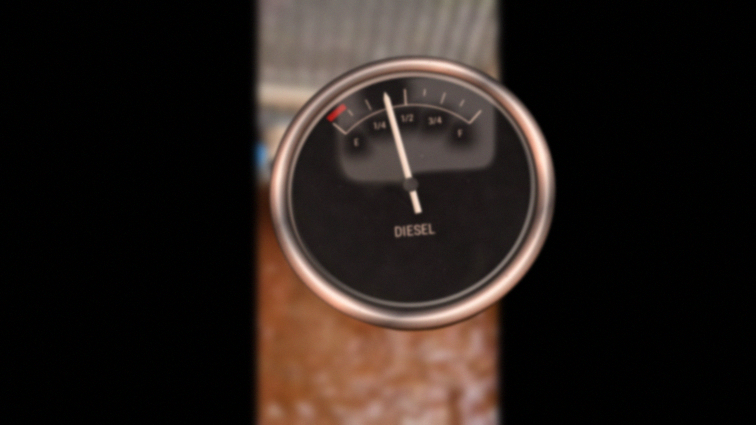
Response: 0.375
